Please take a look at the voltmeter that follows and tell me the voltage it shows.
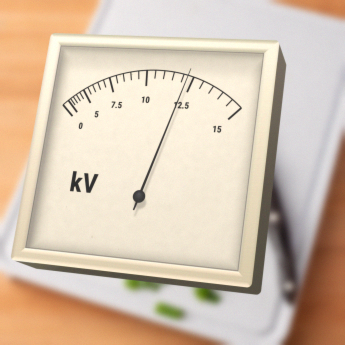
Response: 12.25 kV
